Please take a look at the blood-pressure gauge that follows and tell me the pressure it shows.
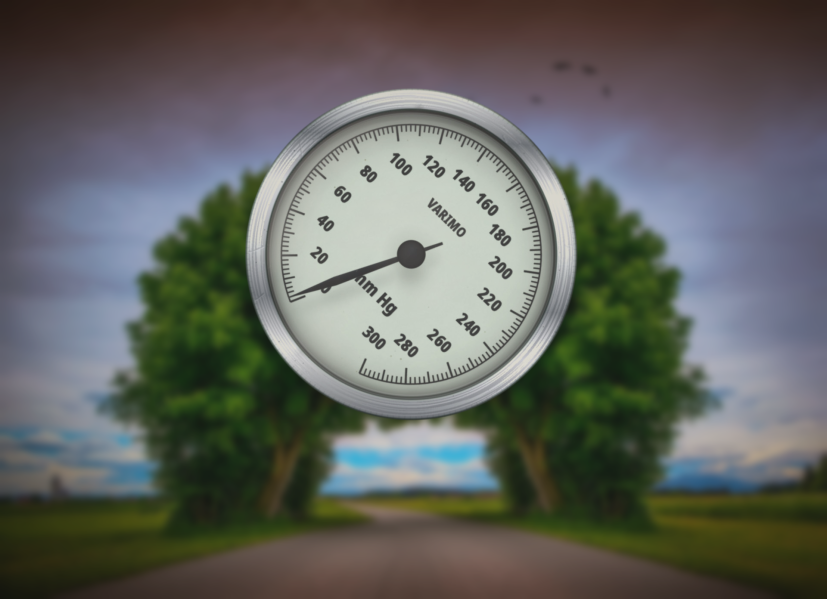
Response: 2 mmHg
